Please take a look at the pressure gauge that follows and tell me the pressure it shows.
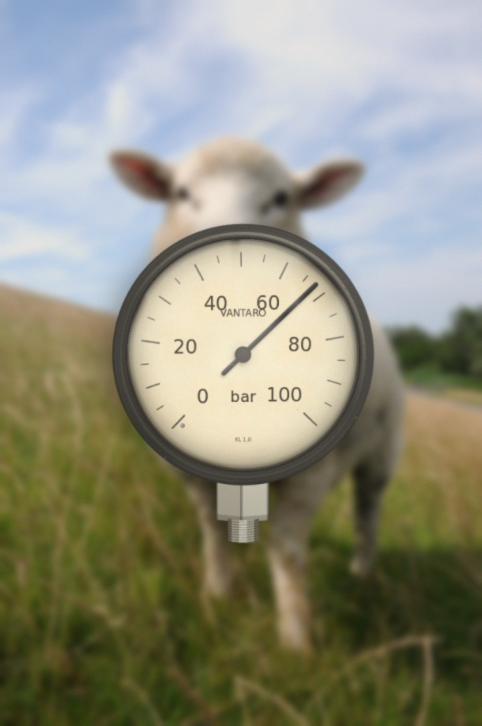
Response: 67.5 bar
